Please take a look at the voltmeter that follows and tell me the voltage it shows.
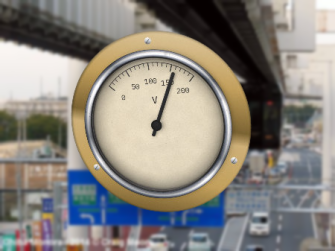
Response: 160 V
